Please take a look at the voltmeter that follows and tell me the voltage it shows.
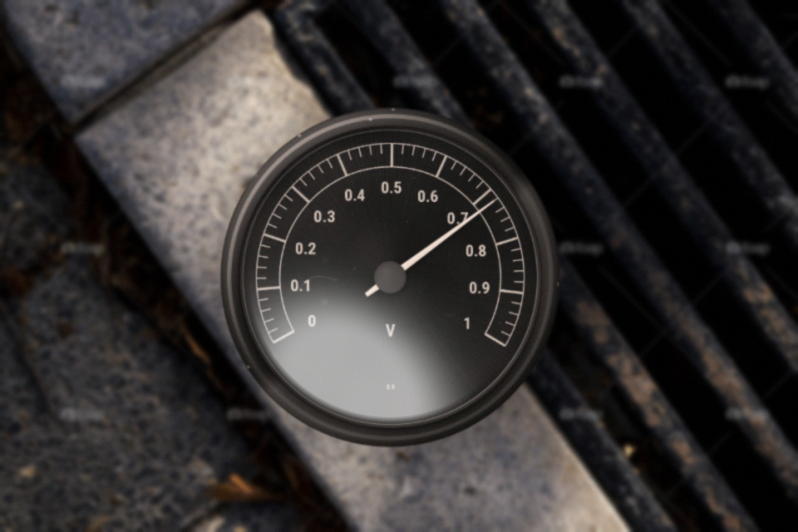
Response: 0.72 V
